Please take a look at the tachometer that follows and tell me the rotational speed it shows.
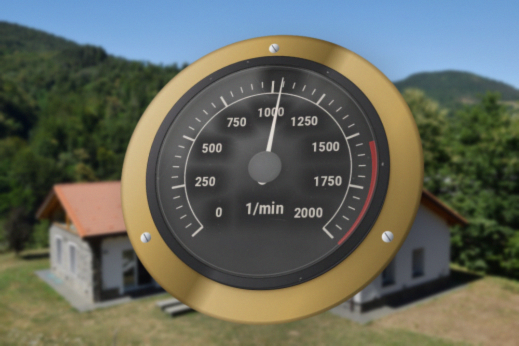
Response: 1050 rpm
